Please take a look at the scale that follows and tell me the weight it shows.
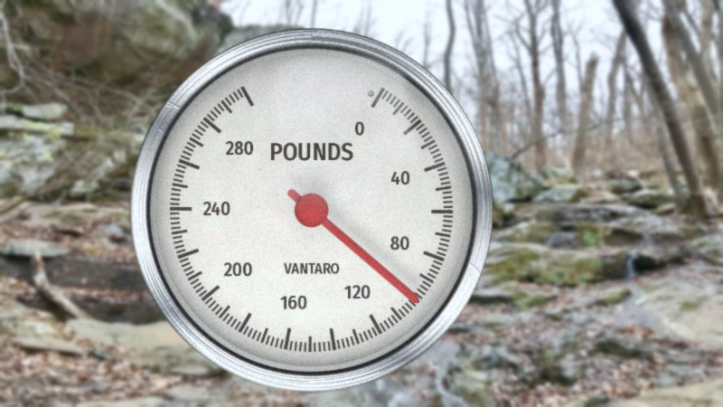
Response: 100 lb
